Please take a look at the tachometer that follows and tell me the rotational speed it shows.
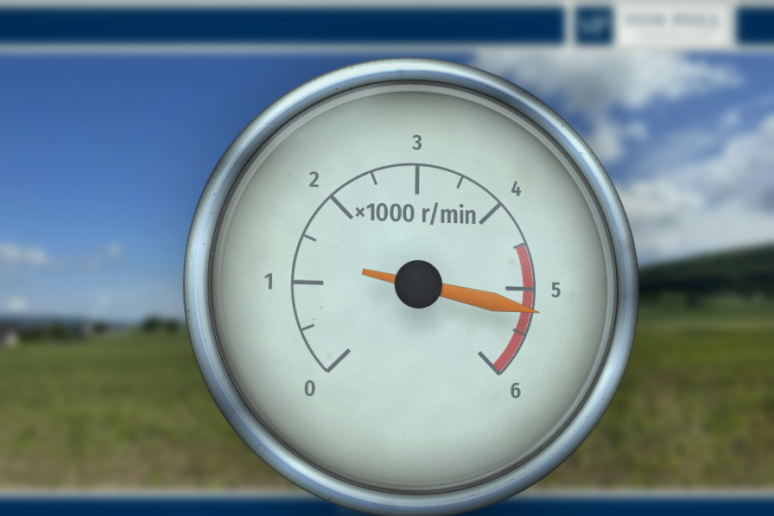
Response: 5250 rpm
